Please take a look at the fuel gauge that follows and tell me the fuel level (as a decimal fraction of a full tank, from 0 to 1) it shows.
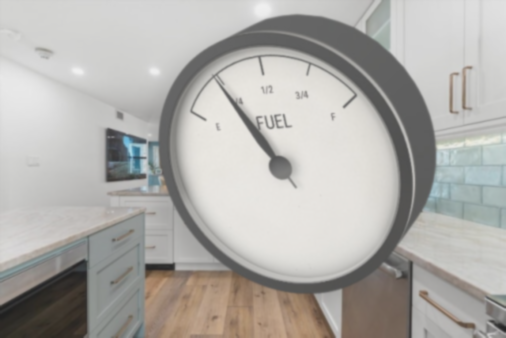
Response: 0.25
